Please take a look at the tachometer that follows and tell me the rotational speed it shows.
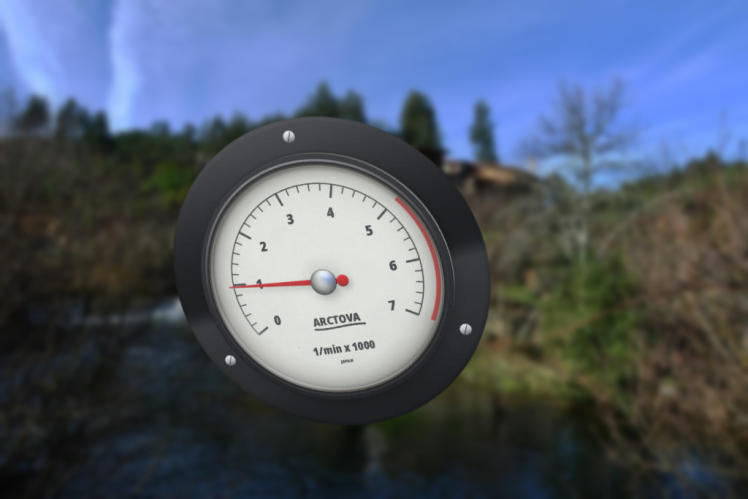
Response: 1000 rpm
